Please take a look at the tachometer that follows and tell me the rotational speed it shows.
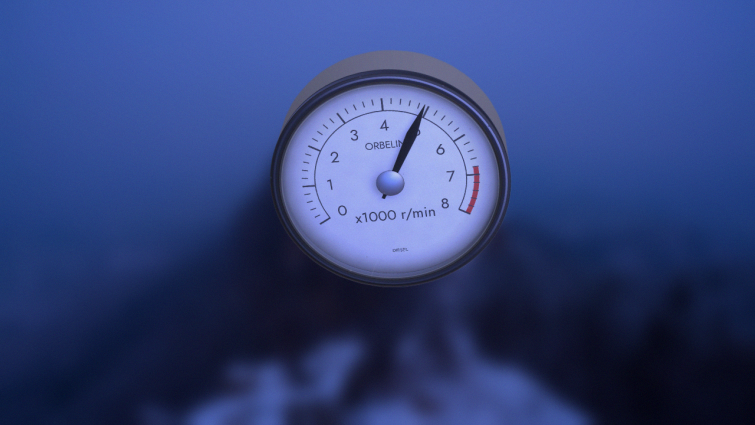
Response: 4900 rpm
